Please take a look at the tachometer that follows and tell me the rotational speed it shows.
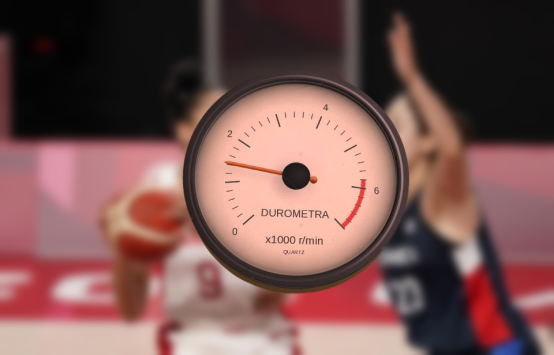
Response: 1400 rpm
